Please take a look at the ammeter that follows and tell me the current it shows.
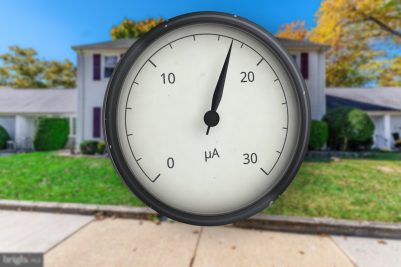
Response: 17 µA
